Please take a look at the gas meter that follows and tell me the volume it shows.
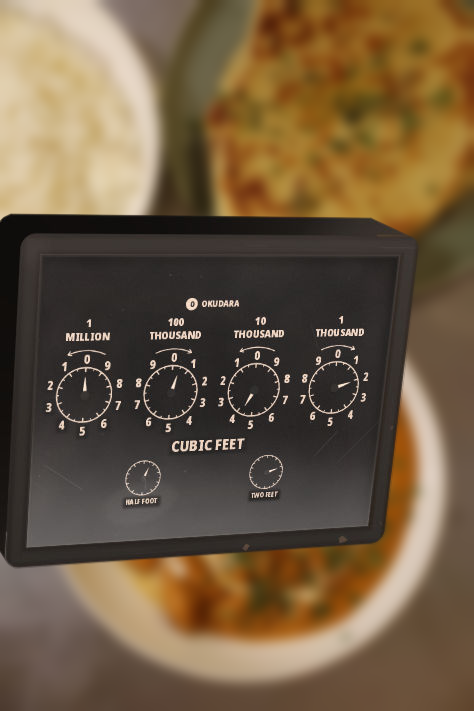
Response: 4200 ft³
